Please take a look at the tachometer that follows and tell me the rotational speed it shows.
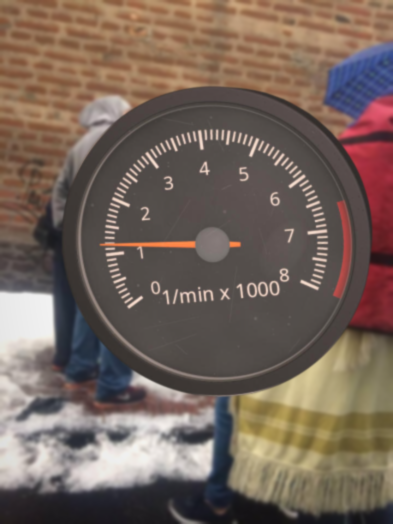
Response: 1200 rpm
